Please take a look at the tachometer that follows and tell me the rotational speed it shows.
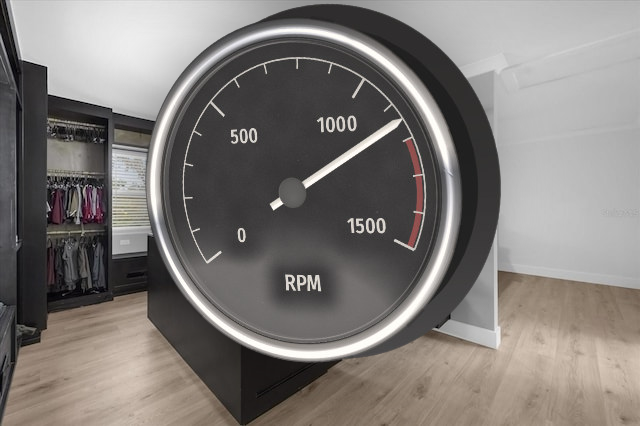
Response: 1150 rpm
